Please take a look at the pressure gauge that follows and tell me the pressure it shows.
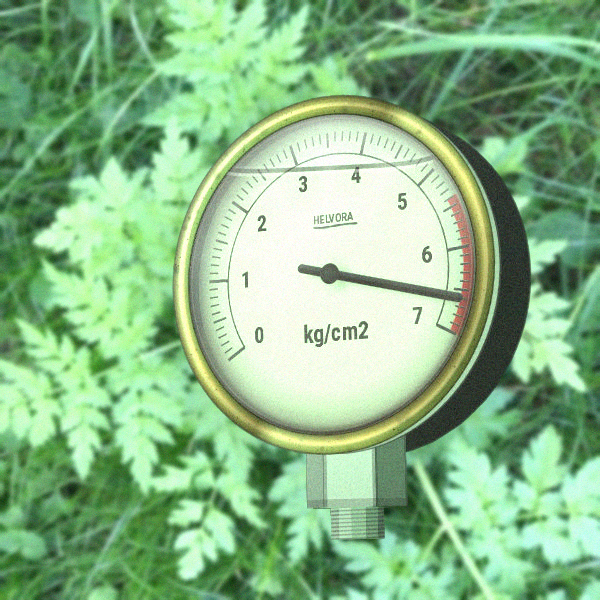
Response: 6.6 kg/cm²
